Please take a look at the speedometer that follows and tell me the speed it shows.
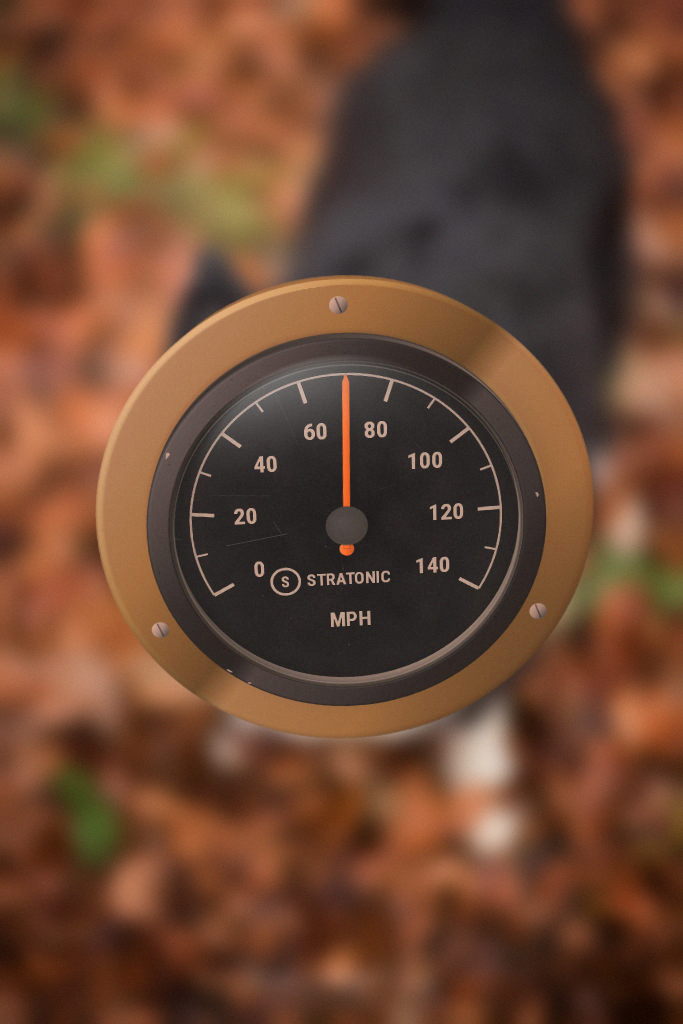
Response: 70 mph
